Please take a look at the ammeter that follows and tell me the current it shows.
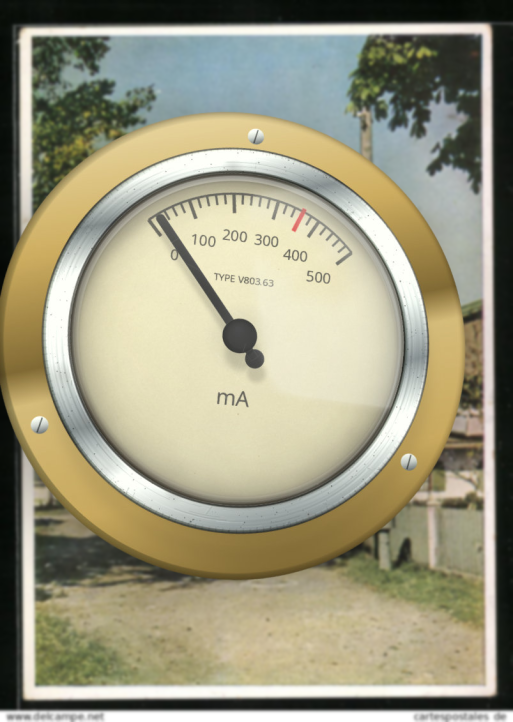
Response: 20 mA
